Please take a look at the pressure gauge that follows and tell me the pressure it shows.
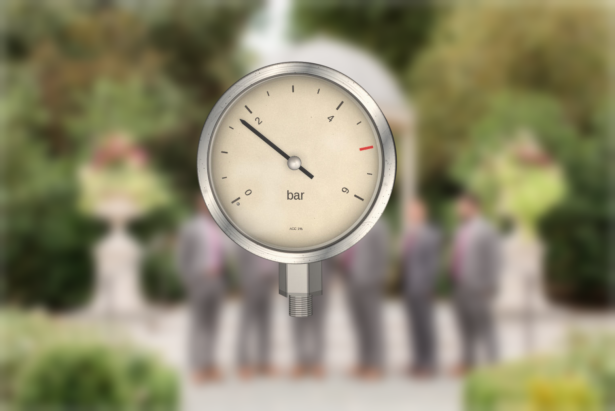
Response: 1.75 bar
